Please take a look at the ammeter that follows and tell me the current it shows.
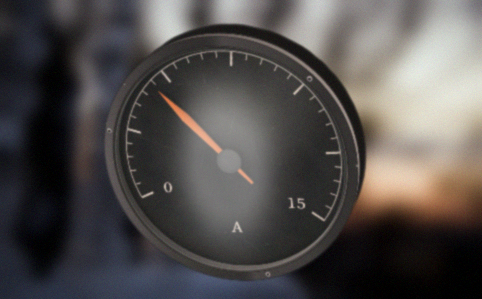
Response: 4.5 A
